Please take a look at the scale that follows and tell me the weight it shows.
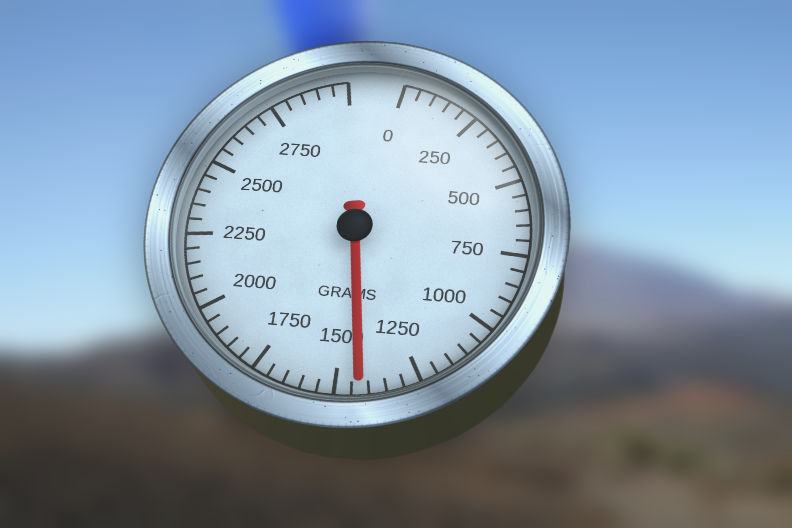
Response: 1425 g
